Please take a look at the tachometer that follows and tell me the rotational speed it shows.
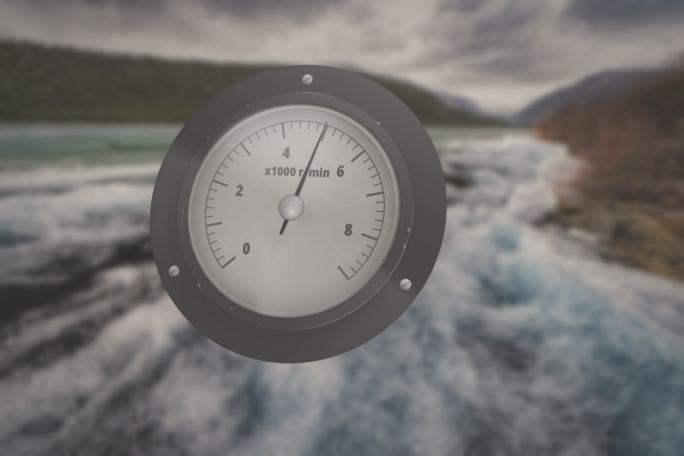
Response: 5000 rpm
